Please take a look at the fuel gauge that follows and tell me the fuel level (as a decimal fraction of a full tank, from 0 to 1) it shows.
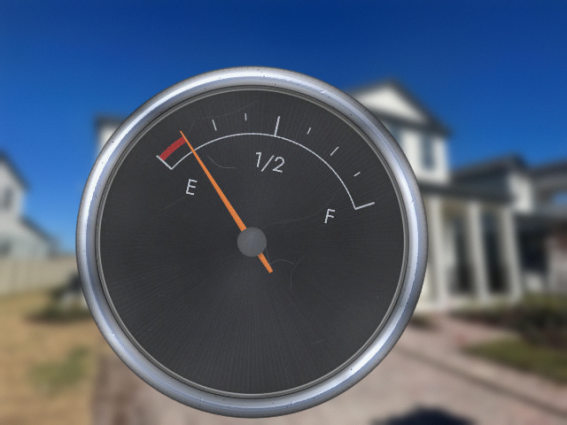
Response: 0.125
